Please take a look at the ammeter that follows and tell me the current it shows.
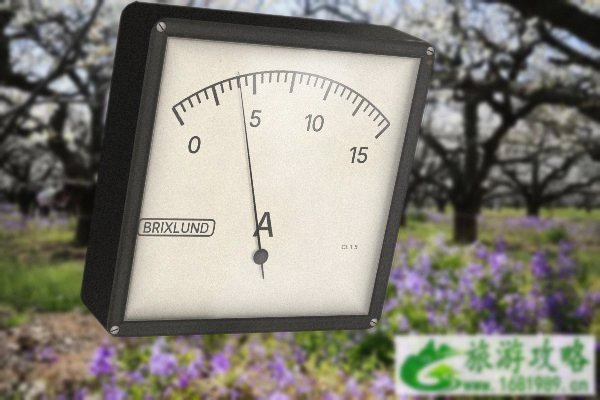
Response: 4 A
